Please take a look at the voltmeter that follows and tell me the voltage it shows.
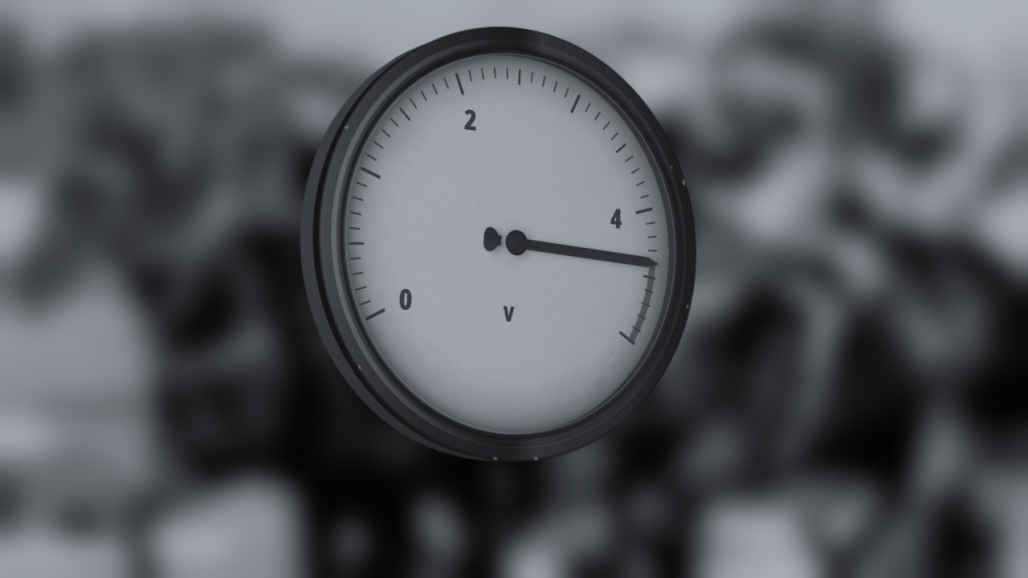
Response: 4.4 V
